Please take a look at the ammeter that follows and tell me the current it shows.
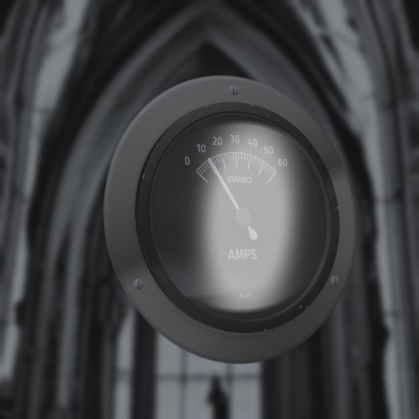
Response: 10 A
